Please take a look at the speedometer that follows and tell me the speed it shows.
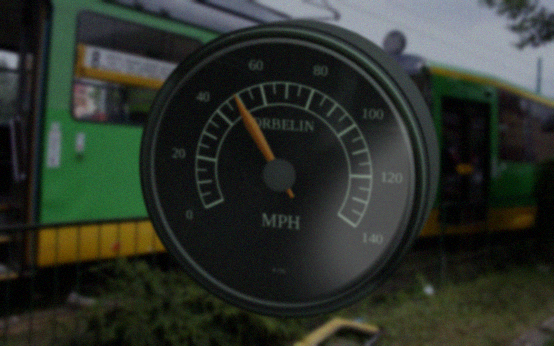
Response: 50 mph
